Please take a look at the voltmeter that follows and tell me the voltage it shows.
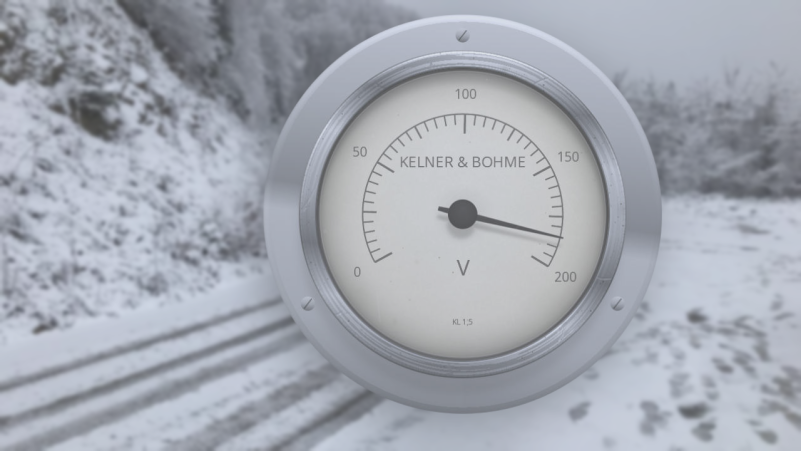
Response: 185 V
